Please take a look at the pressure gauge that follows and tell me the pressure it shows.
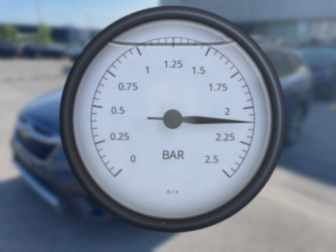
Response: 2.1 bar
